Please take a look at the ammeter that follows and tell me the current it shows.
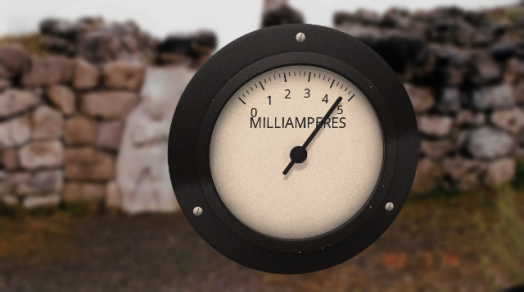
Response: 4.6 mA
